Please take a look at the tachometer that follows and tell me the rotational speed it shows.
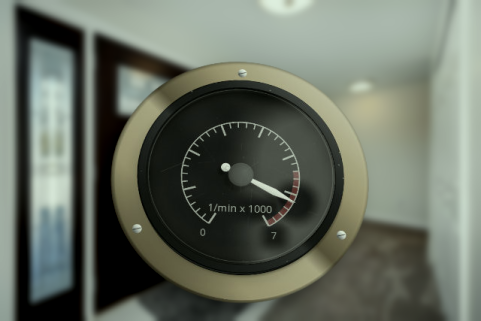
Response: 6200 rpm
